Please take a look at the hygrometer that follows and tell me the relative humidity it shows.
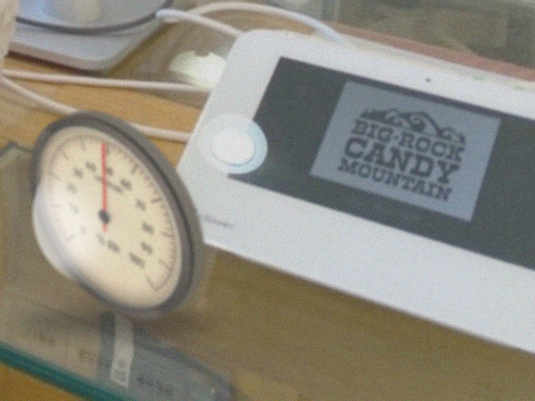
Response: 50 %
